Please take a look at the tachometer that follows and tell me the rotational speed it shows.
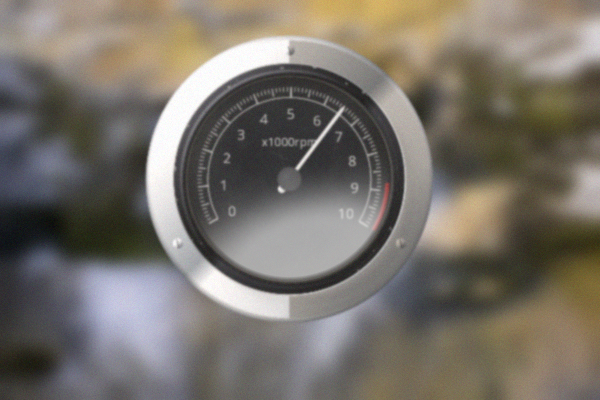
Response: 6500 rpm
